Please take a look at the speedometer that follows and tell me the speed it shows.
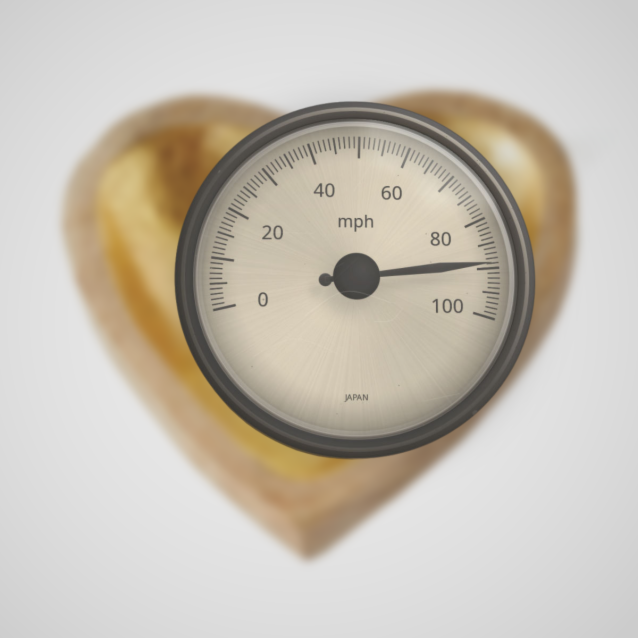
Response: 89 mph
